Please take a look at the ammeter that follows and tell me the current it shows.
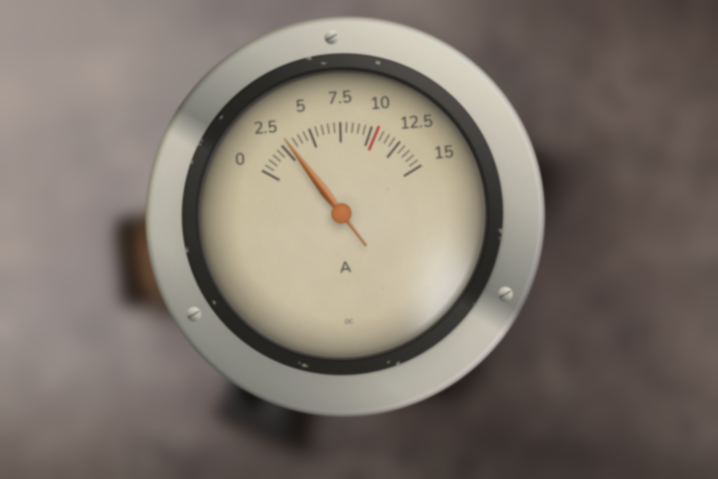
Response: 3 A
